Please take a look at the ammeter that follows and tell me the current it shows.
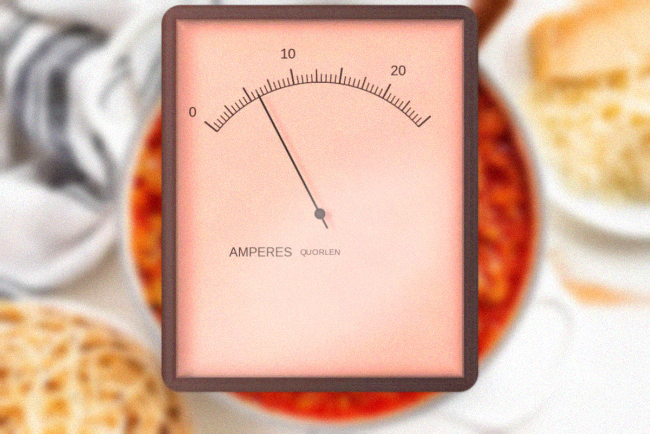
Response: 6 A
